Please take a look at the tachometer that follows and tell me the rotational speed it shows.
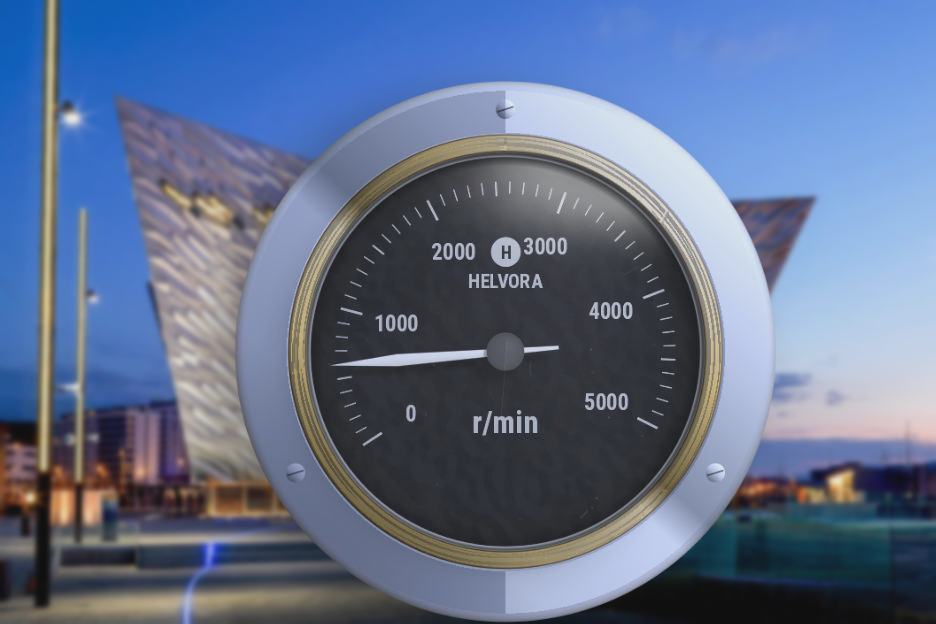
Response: 600 rpm
